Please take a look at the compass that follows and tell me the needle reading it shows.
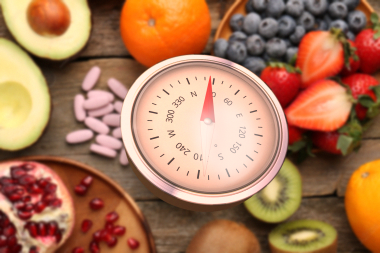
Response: 25 °
